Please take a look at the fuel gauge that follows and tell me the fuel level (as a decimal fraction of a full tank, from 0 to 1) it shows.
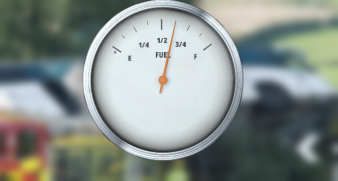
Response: 0.625
